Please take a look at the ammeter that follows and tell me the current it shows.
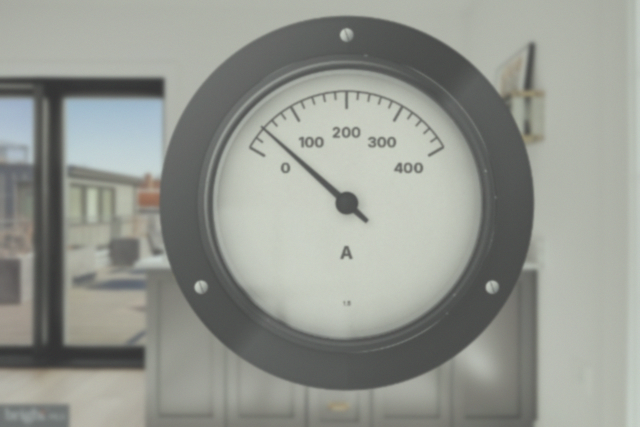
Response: 40 A
